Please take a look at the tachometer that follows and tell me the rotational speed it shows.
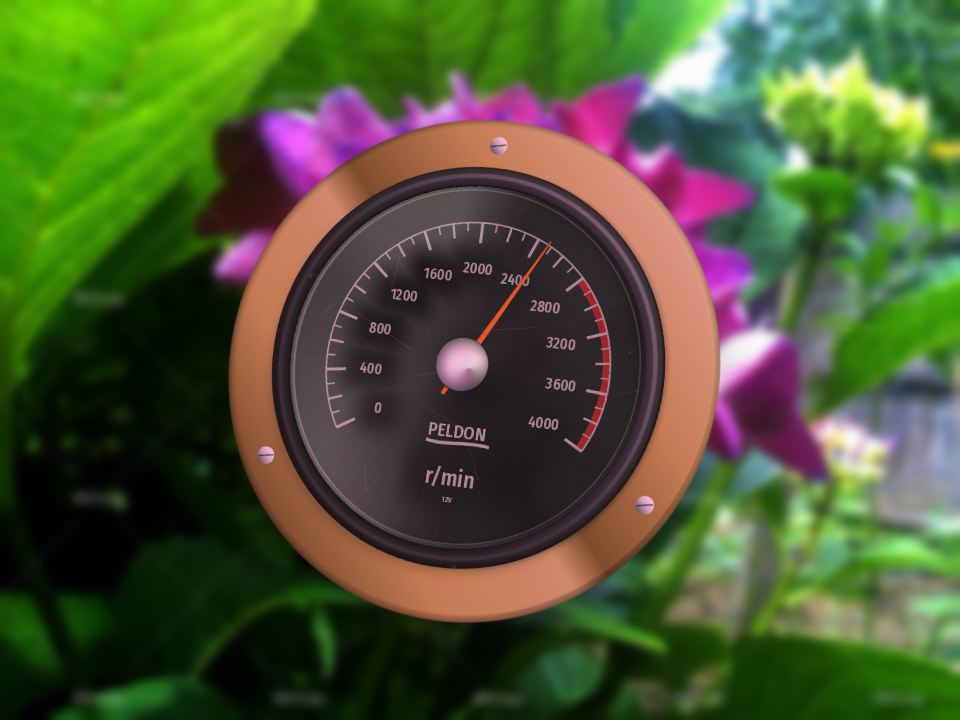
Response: 2500 rpm
